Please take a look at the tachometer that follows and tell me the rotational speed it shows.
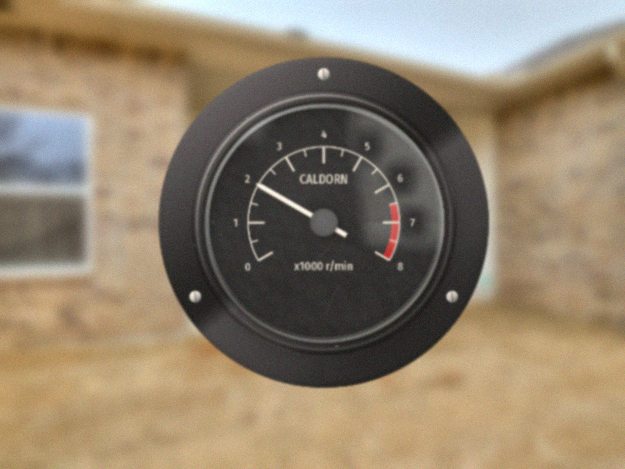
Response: 2000 rpm
